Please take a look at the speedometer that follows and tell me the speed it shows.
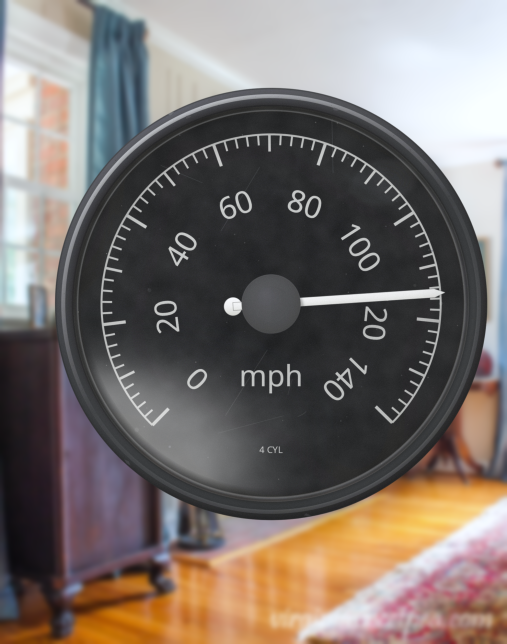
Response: 115 mph
